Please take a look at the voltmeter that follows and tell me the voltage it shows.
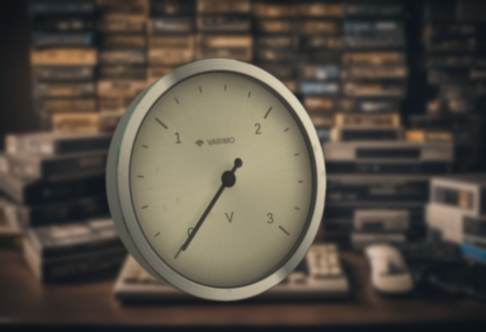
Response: 0 V
